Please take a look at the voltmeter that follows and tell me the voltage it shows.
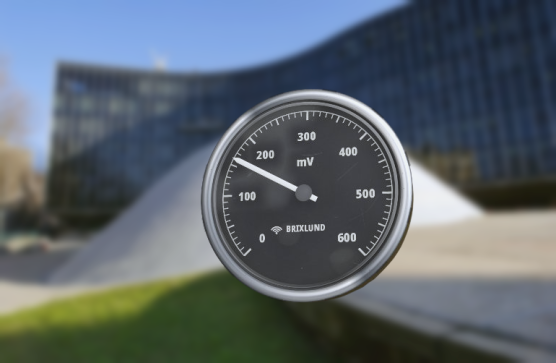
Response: 160 mV
